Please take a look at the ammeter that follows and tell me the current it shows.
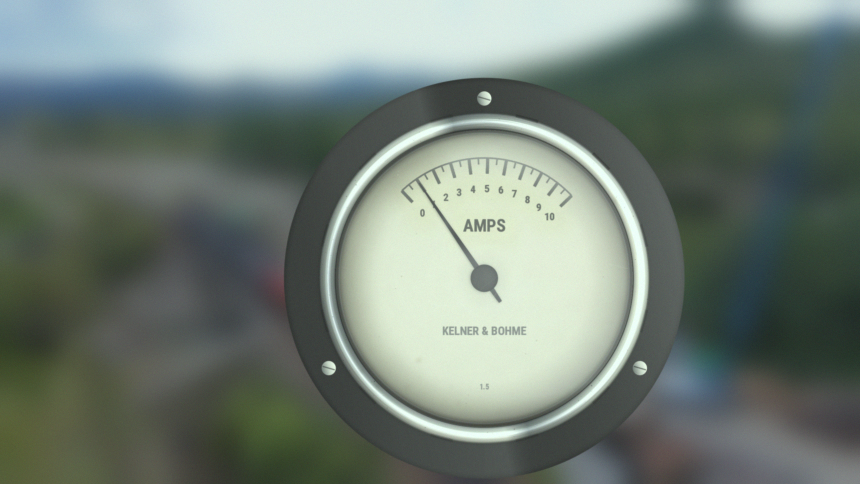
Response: 1 A
